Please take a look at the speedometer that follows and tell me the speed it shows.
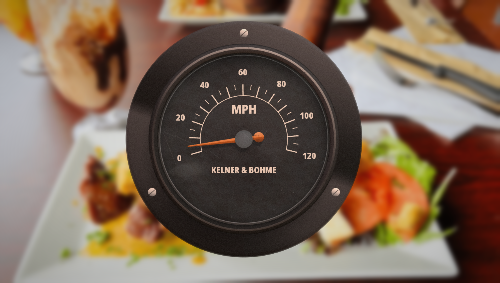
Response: 5 mph
